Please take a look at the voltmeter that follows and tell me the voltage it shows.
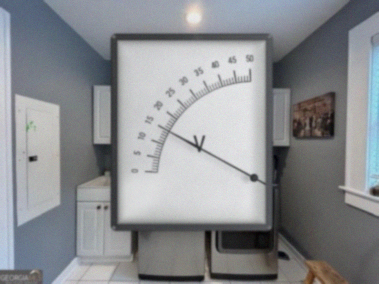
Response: 15 V
